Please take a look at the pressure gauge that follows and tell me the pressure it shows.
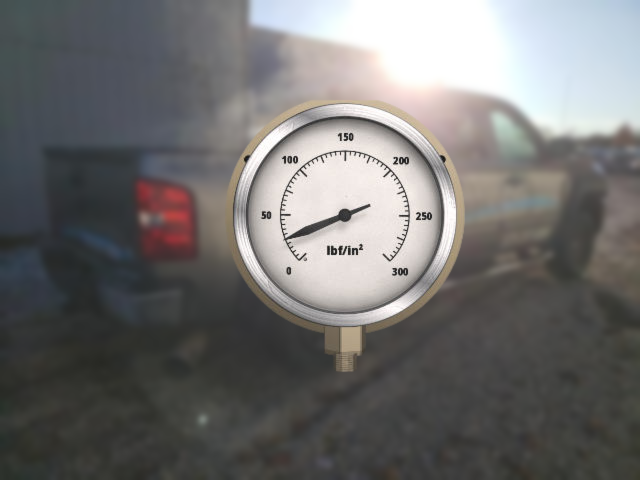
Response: 25 psi
